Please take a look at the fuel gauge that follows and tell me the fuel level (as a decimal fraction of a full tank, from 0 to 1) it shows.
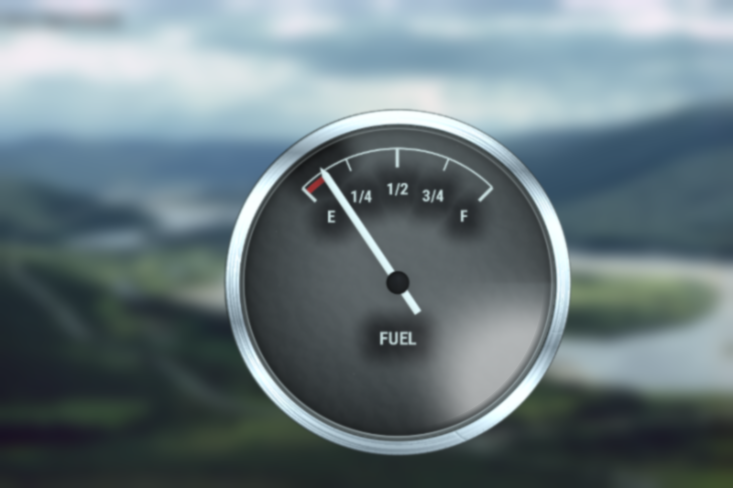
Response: 0.125
